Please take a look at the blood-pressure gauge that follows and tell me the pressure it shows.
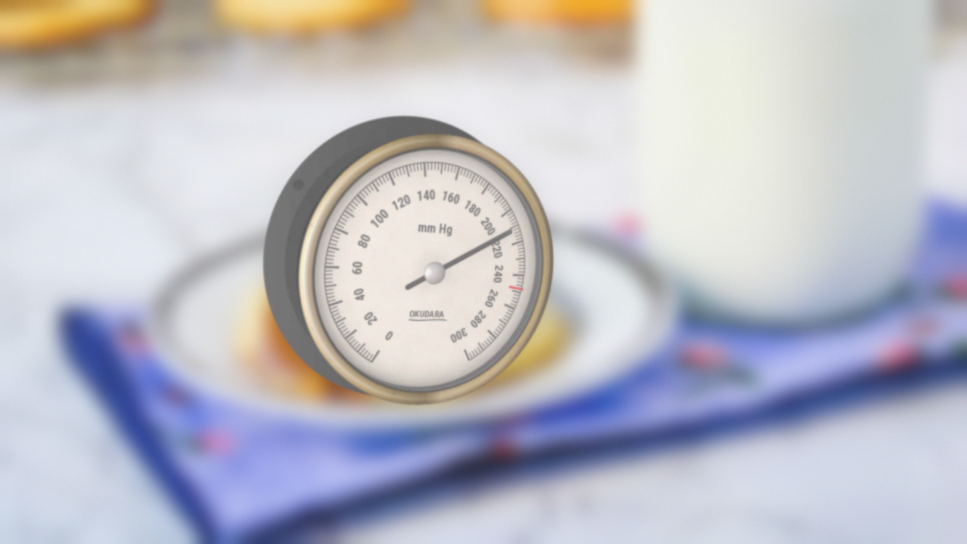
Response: 210 mmHg
